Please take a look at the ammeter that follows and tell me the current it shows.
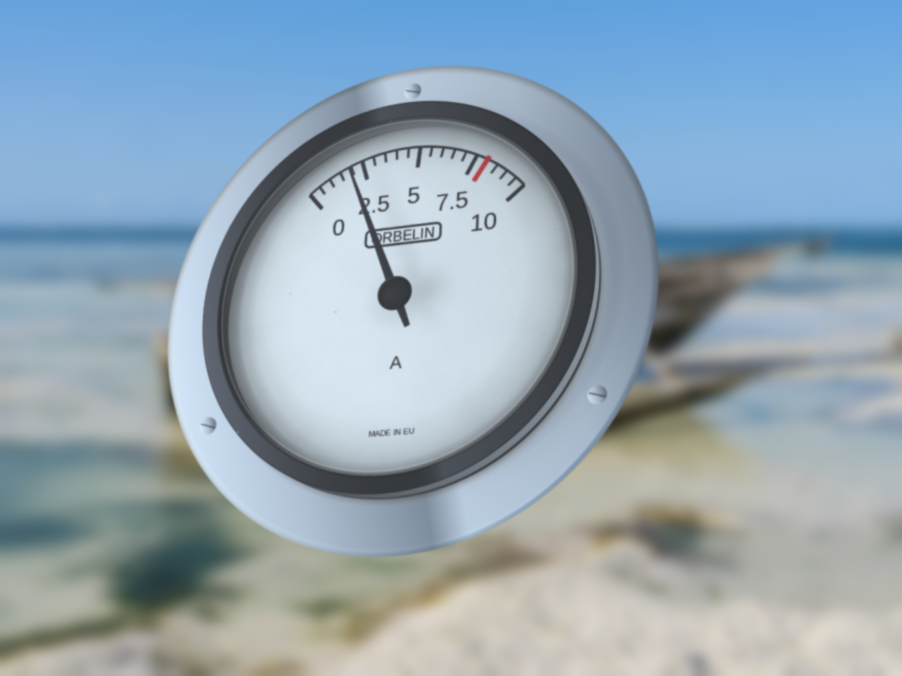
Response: 2 A
